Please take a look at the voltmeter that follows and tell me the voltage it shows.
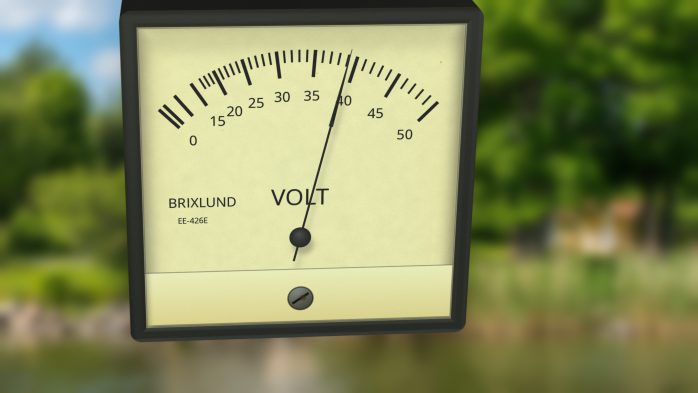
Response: 39 V
